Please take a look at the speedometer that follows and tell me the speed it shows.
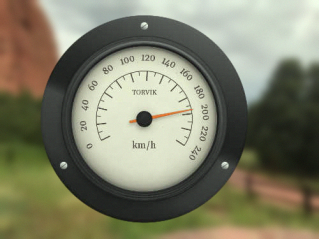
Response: 195 km/h
